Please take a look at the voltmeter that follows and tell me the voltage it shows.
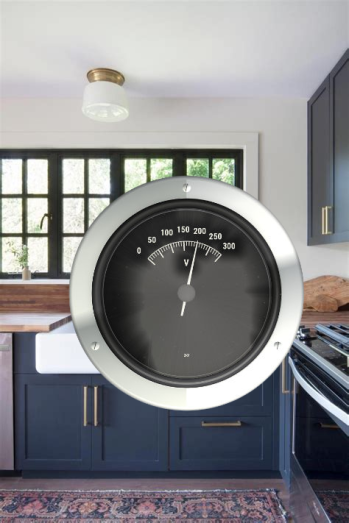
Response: 200 V
